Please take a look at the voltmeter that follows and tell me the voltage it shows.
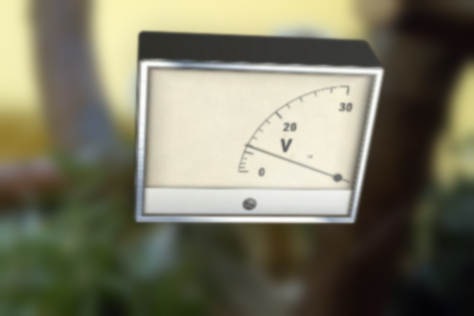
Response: 12 V
